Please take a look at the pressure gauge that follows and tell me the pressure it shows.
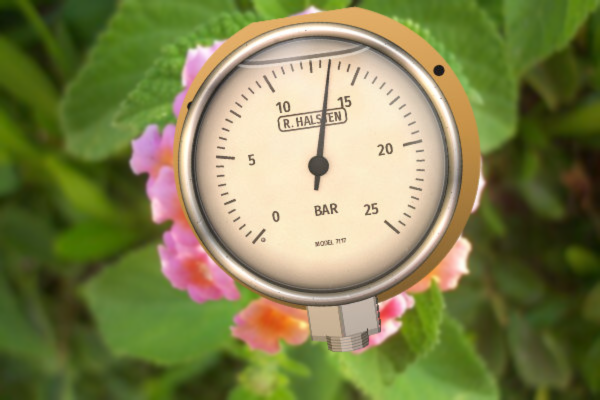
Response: 13.5 bar
